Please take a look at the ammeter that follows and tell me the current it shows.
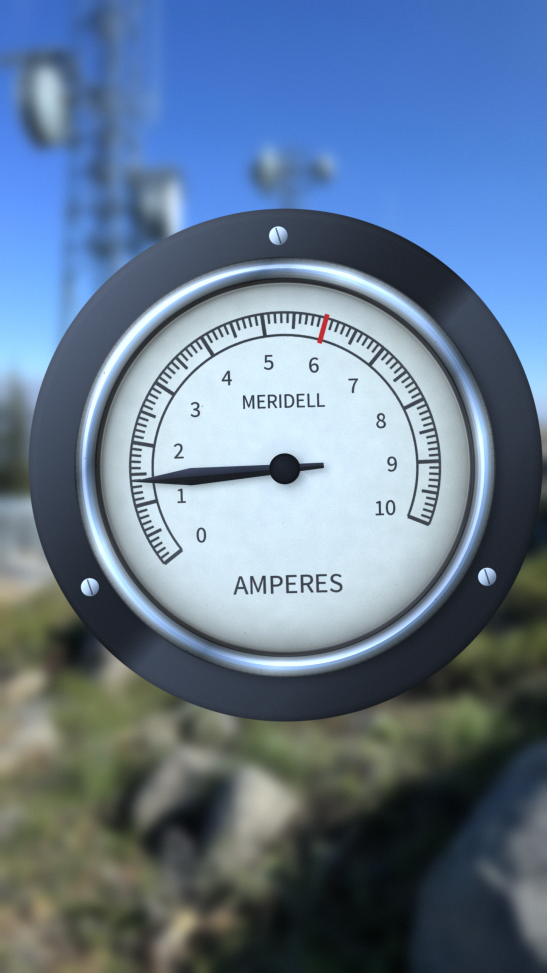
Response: 1.4 A
